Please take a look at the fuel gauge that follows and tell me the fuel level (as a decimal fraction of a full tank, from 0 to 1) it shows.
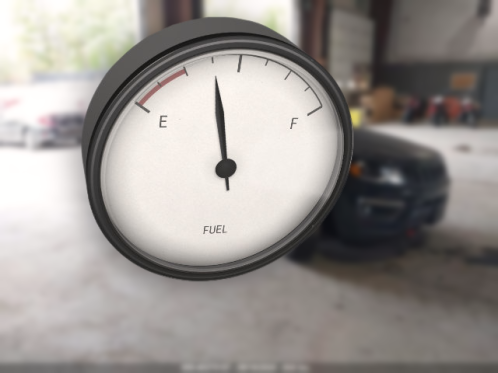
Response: 0.375
